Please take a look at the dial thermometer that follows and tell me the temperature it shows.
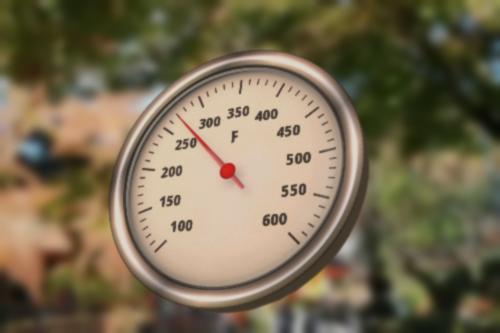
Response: 270 °F
